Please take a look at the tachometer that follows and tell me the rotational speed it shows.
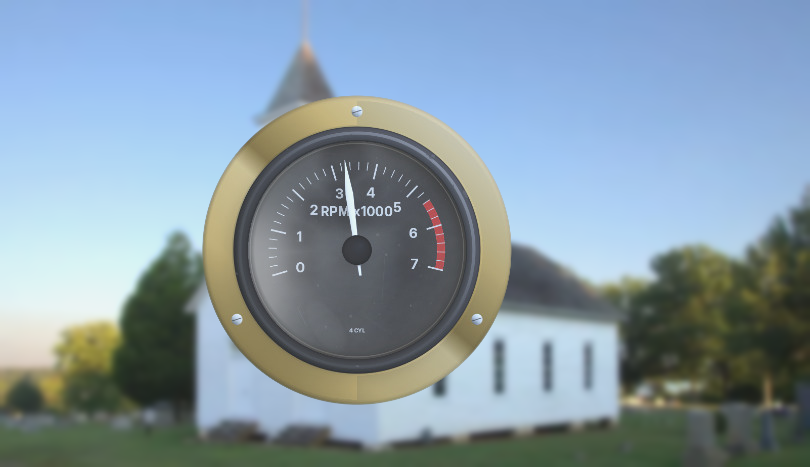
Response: 3300 rpm
